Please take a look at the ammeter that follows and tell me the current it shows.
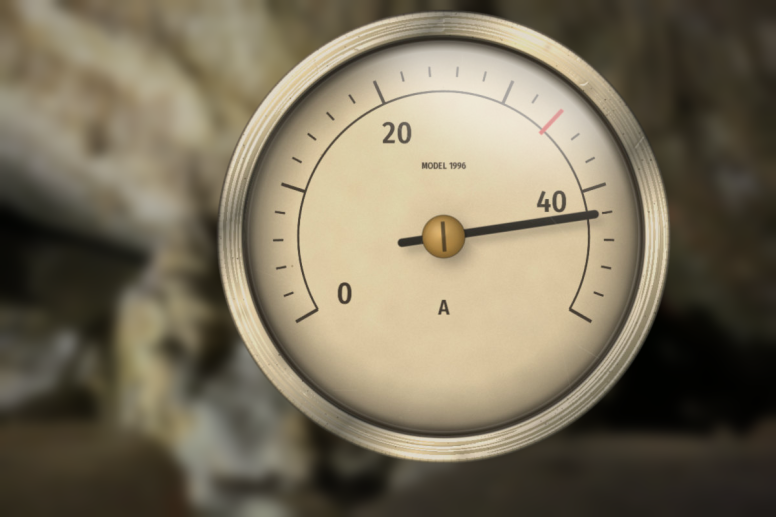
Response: 42 A
